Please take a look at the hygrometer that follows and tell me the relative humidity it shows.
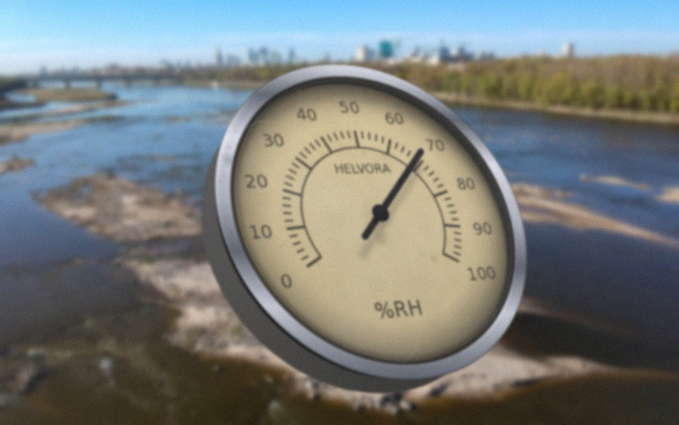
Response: 68 %
